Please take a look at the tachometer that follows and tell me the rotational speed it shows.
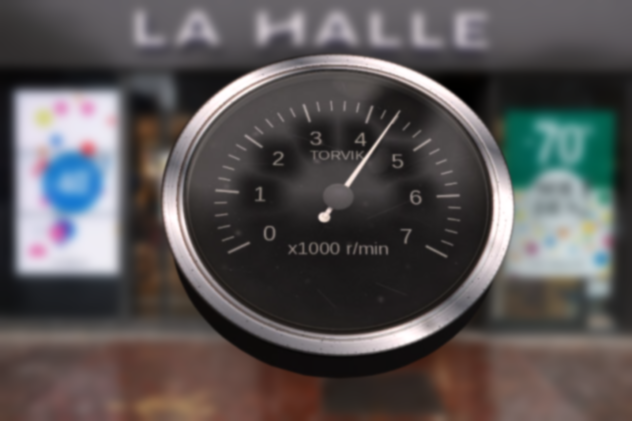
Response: 4400 rpm
